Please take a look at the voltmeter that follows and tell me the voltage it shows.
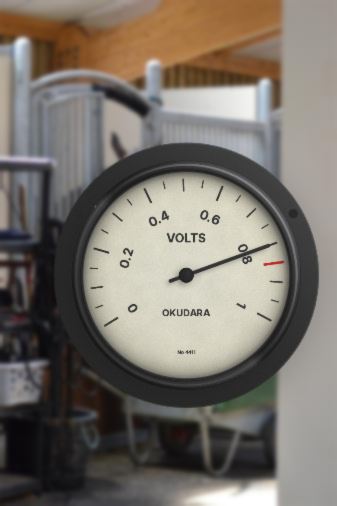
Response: 0.8 V
